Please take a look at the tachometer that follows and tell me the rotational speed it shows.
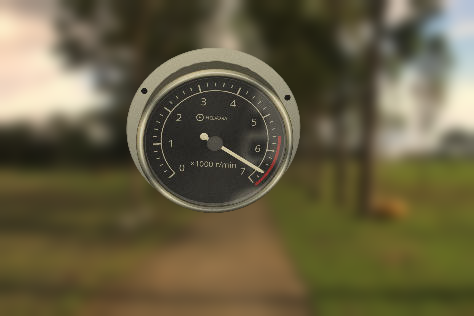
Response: 6600 rpm
